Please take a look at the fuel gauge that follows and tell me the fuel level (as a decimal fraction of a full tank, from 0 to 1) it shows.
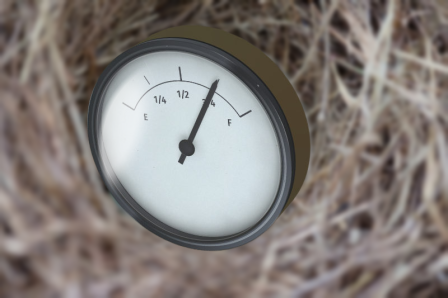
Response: 0.75
